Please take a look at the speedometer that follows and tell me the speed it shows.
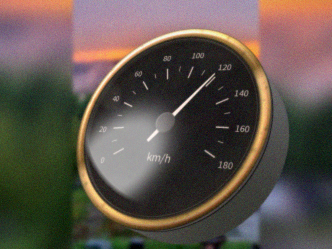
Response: 120 km/h
